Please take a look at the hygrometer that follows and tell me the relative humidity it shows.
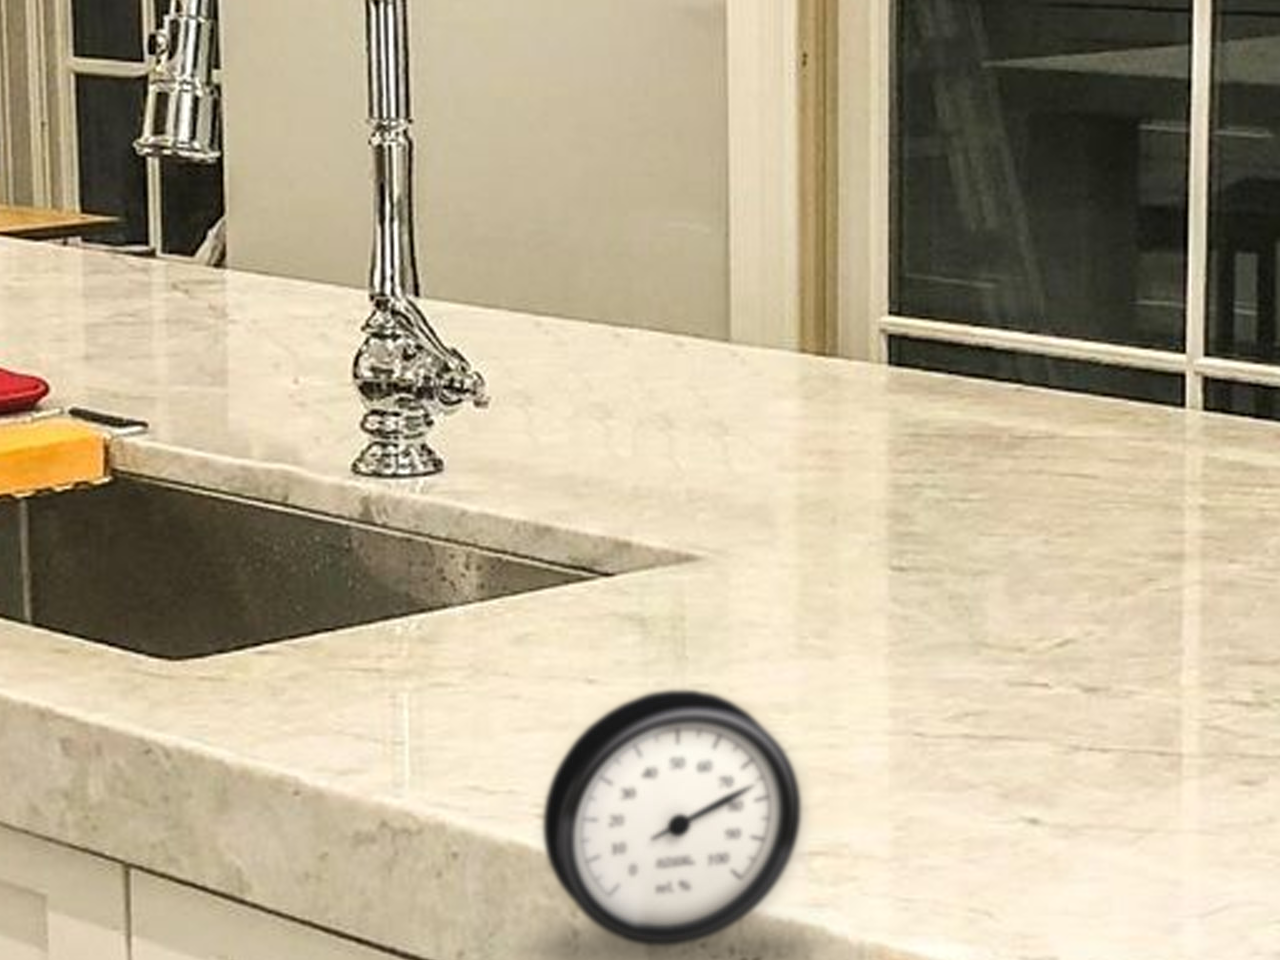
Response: 75 %
